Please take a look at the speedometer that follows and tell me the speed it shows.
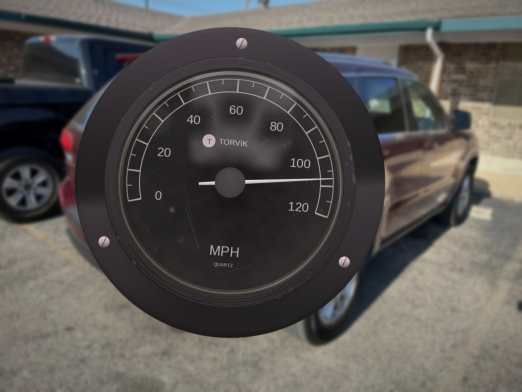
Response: 107.5 mph
